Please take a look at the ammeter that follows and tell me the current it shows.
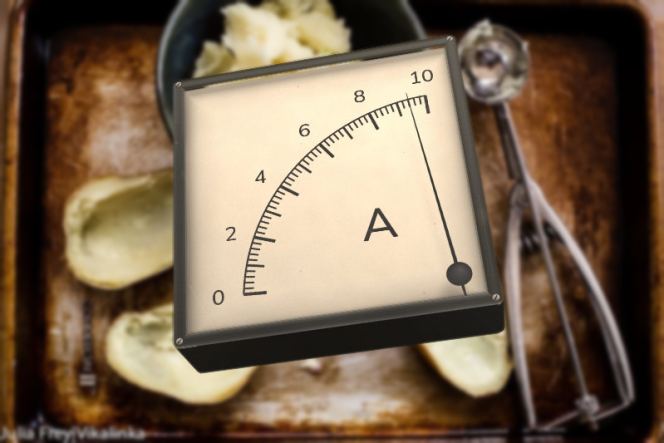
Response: 9.4 A
